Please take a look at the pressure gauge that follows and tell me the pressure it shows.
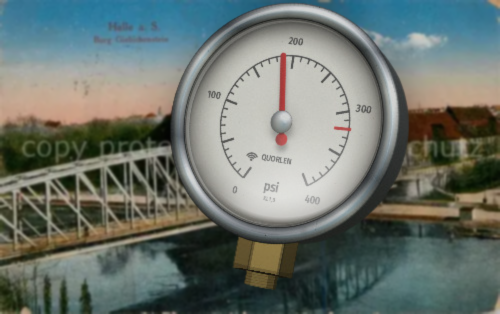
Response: 190 psi
